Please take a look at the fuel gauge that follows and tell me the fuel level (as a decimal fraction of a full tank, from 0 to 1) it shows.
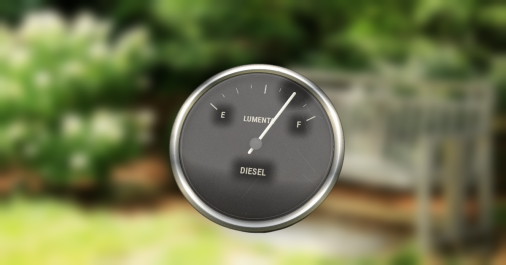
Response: 0.75
